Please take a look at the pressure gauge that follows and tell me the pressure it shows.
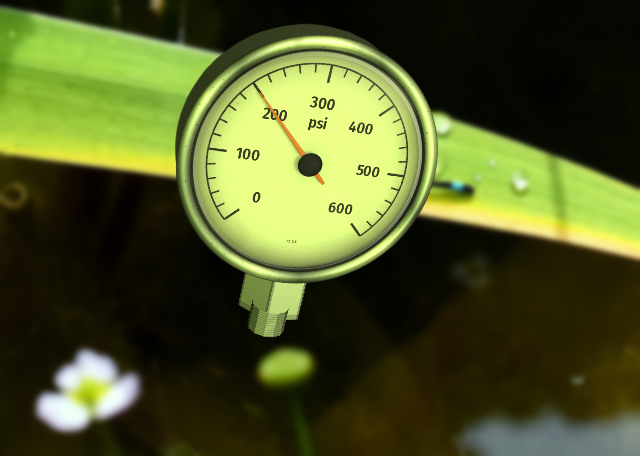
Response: 200 psi
